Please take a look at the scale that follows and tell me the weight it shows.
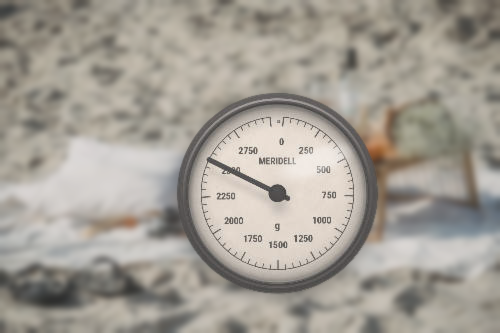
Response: 2500 g
